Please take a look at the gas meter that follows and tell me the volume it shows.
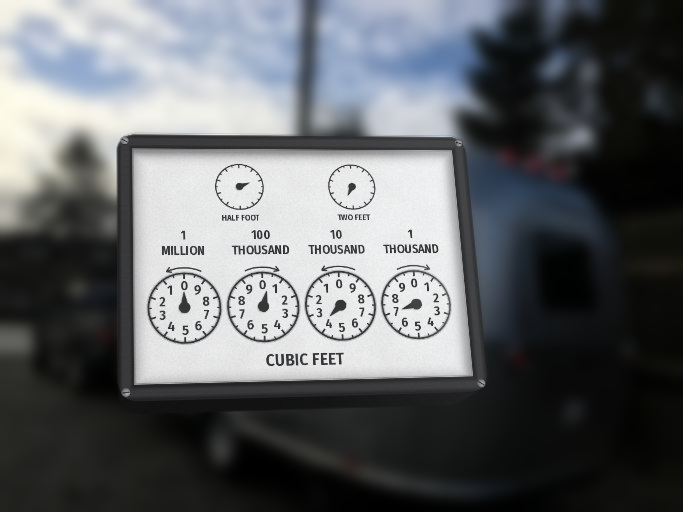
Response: 3700 ft³
